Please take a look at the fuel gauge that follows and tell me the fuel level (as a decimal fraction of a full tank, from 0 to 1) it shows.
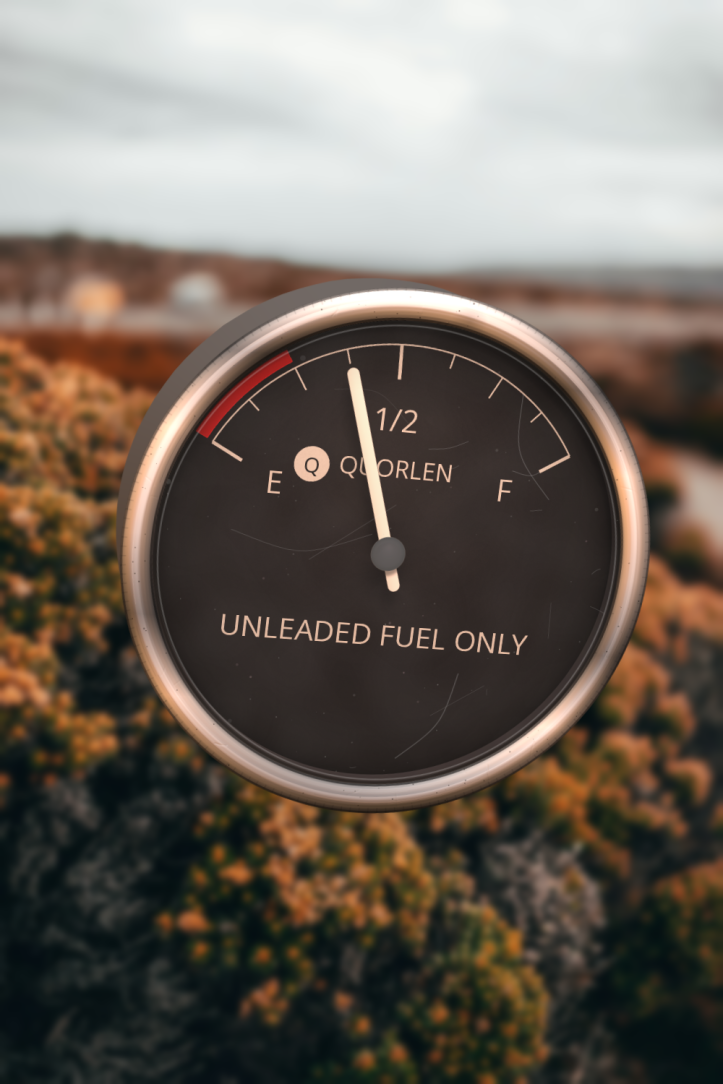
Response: 0.375
